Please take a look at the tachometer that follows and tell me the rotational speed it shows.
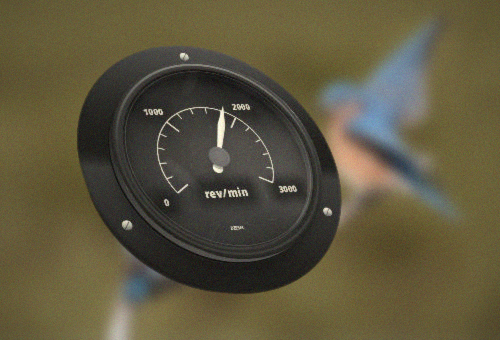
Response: 1800 rpm
